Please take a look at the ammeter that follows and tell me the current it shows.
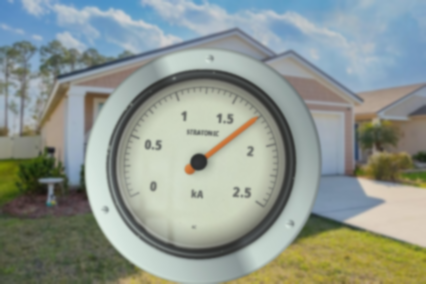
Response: 1.75 kA
